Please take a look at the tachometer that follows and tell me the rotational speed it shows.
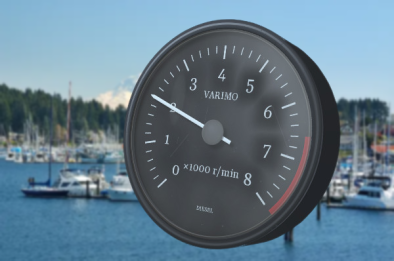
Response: 2000 rpm
